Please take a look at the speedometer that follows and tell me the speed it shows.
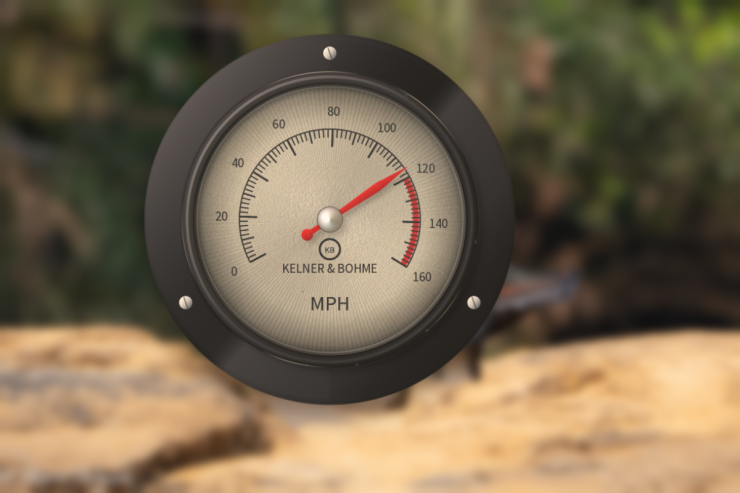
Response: 116 mph
